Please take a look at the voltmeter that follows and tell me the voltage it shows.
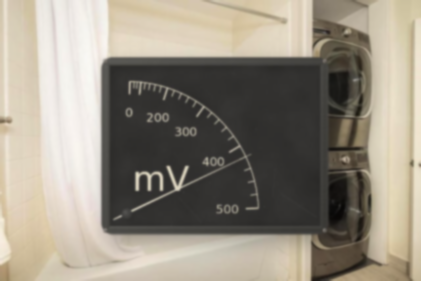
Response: 420 mV
